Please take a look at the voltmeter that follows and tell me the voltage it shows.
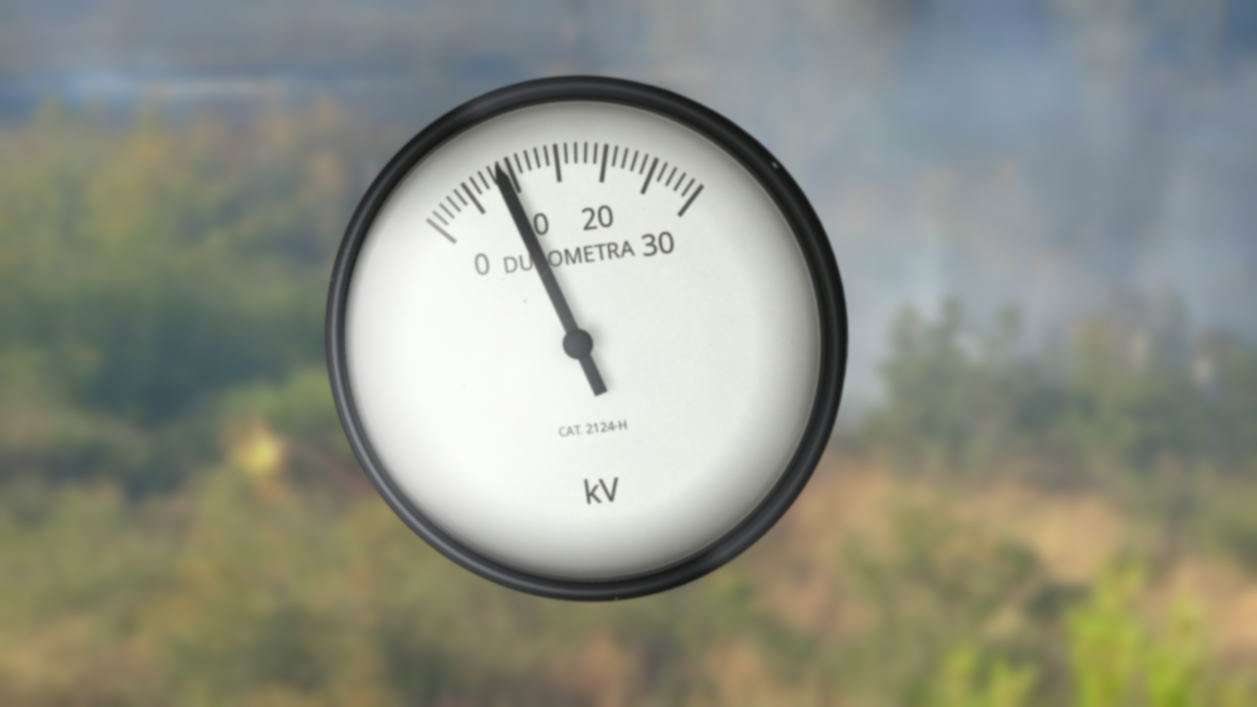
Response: 9 kV
